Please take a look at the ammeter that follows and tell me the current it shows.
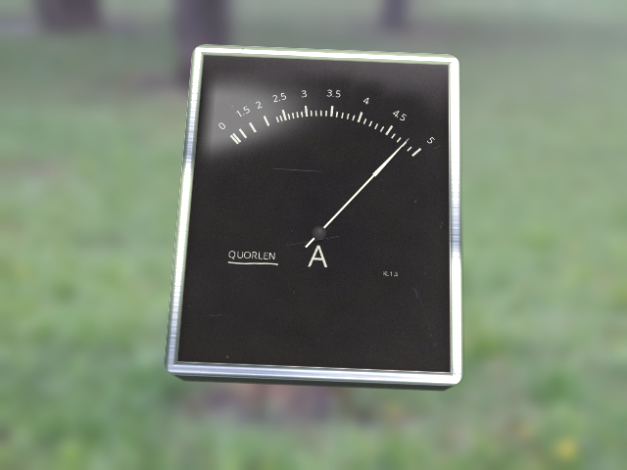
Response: 4.8 A
